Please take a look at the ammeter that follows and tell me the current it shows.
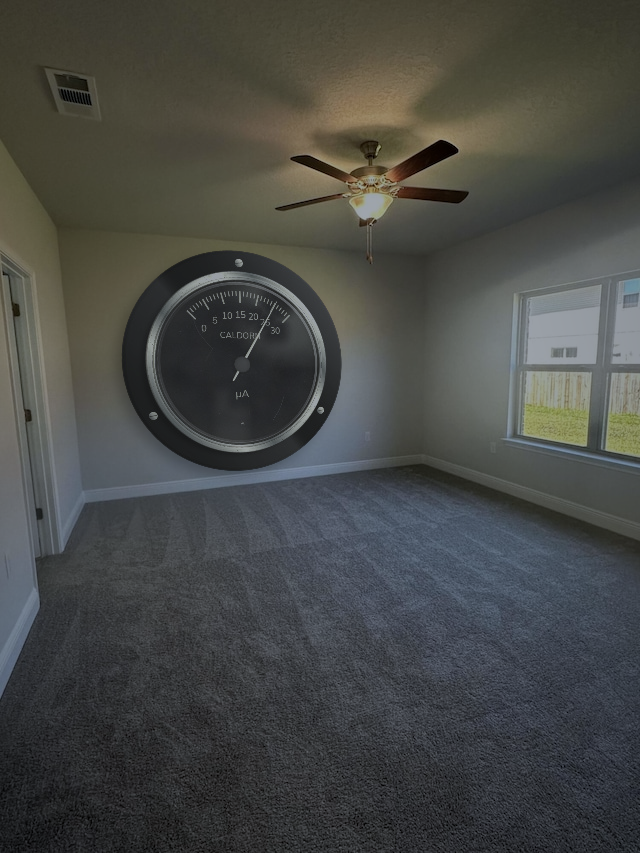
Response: 25 µA
